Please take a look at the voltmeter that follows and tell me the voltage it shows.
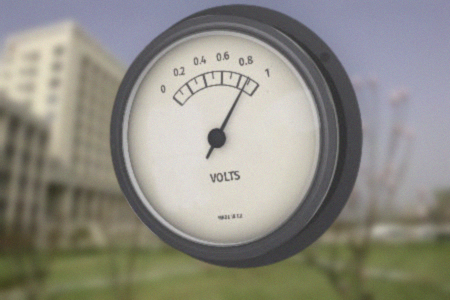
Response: 0.9 V
